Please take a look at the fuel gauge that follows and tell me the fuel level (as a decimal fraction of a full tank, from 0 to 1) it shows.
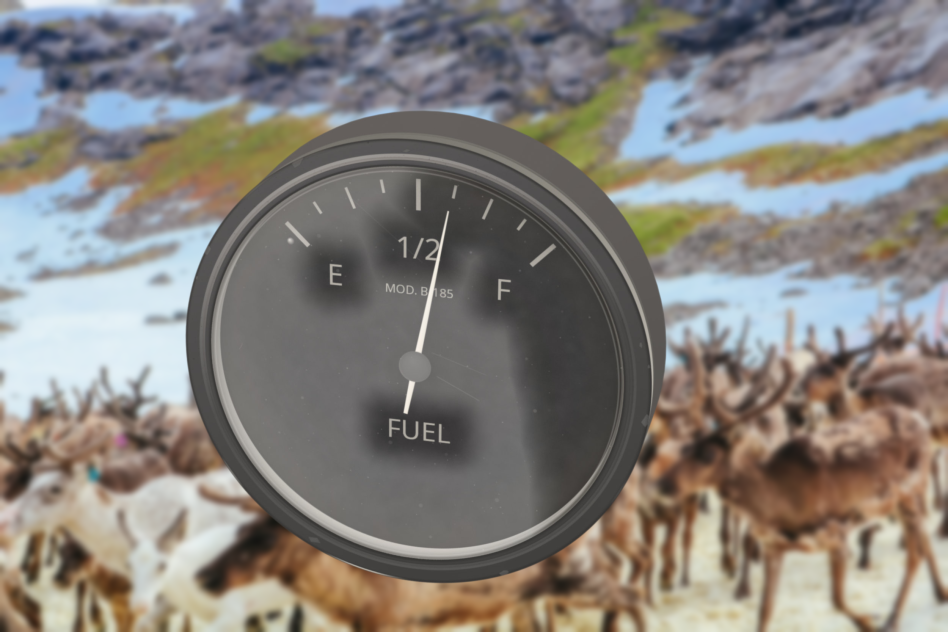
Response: 0.625
